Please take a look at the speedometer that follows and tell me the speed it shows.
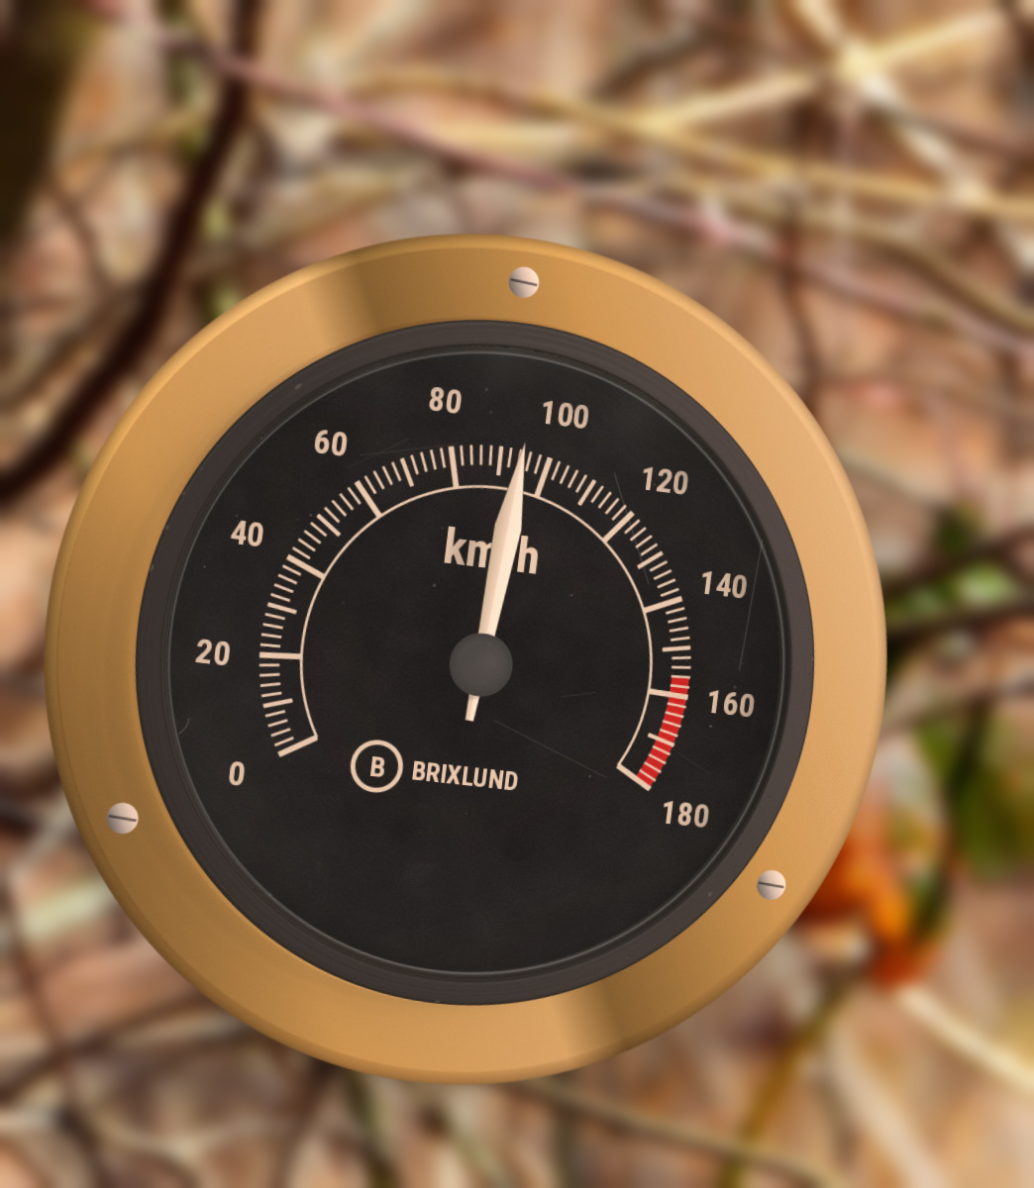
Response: 94 km/h
